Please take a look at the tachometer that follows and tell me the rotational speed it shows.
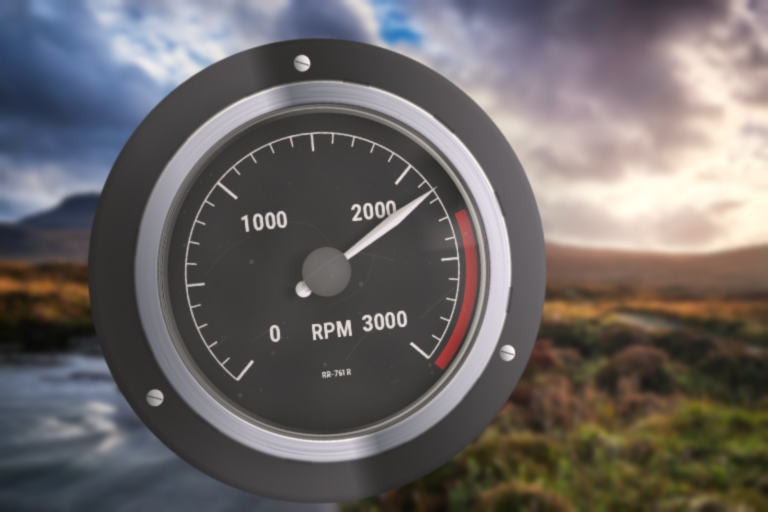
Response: 2150 rpm
